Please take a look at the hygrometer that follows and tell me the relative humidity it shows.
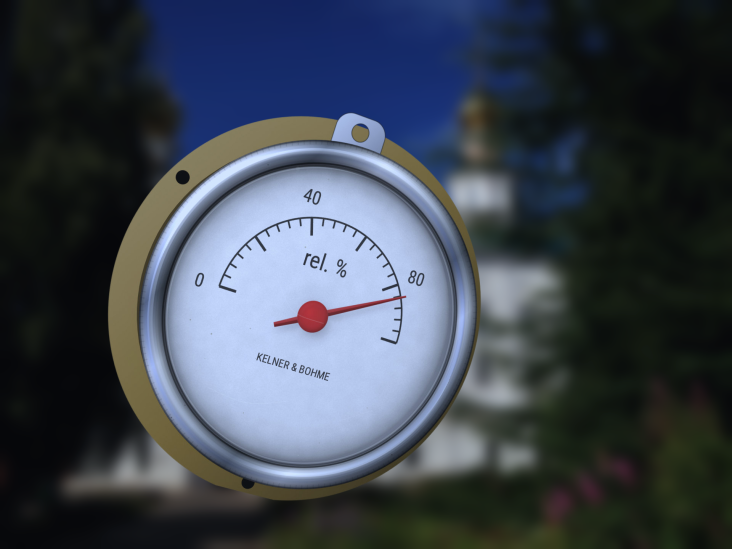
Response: 84 %
